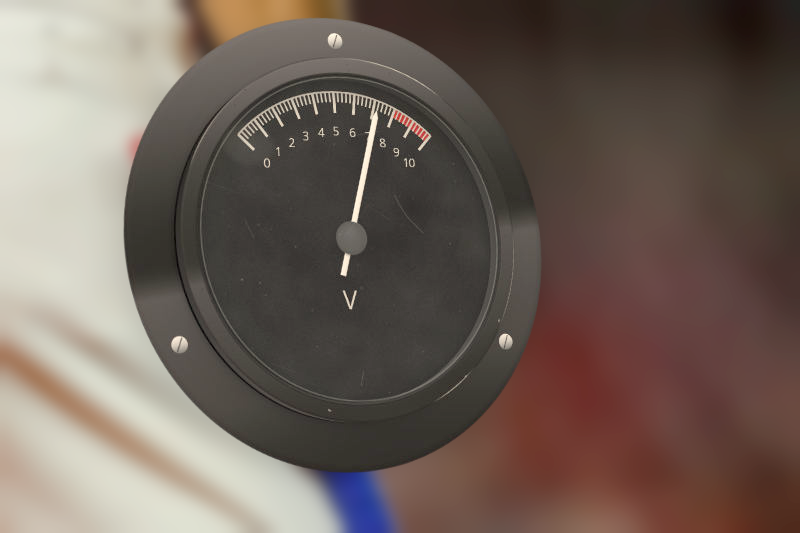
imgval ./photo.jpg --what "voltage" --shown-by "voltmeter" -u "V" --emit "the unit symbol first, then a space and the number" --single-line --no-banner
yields V 7
